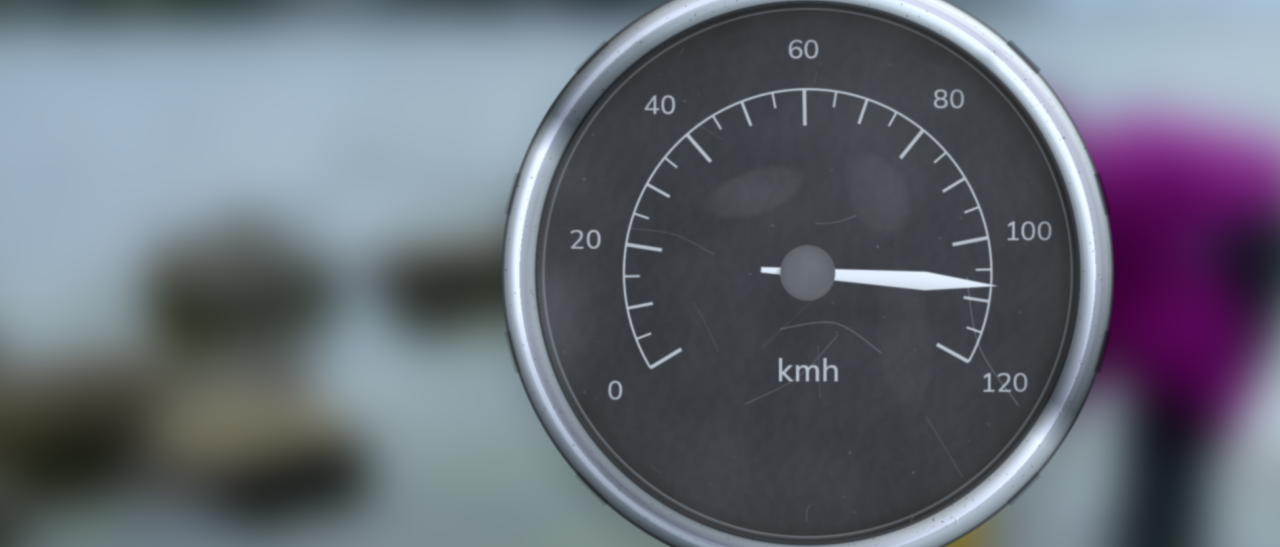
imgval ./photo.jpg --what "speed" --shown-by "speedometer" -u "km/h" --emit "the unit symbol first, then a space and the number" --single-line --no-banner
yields km/h 107.5
